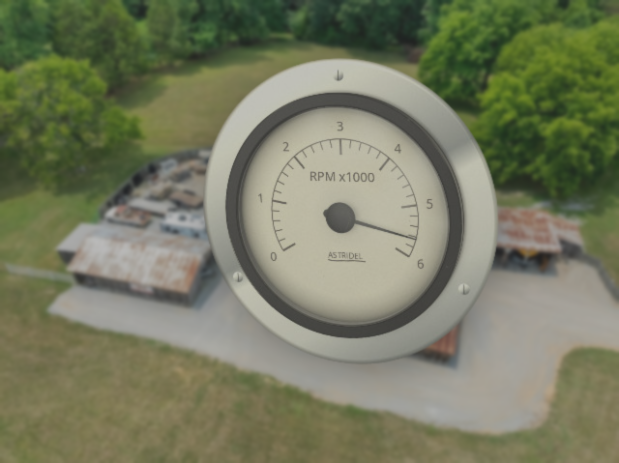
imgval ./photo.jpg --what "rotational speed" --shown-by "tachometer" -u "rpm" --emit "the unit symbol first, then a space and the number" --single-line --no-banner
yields rpm 5600
